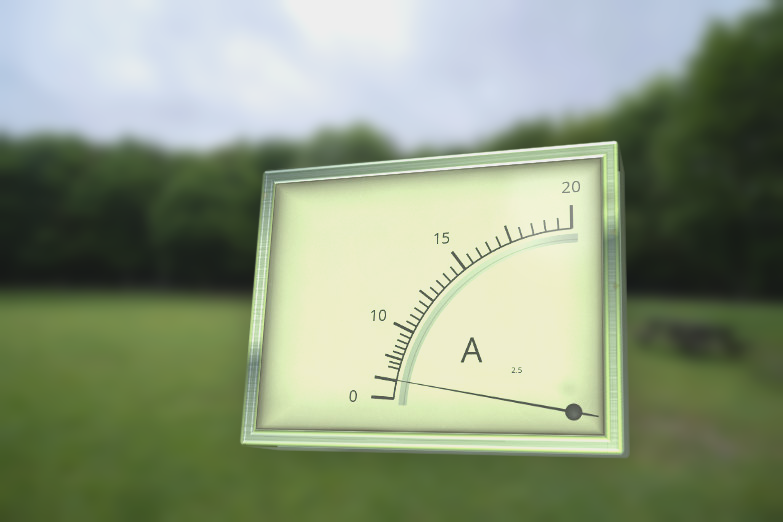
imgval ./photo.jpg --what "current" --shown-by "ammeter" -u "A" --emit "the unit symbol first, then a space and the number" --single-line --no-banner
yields A 5
